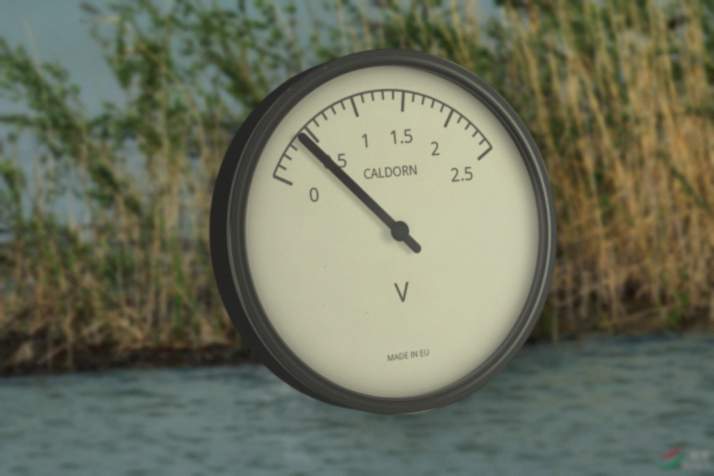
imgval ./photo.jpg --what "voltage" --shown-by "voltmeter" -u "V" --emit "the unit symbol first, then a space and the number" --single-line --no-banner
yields V 0.4
